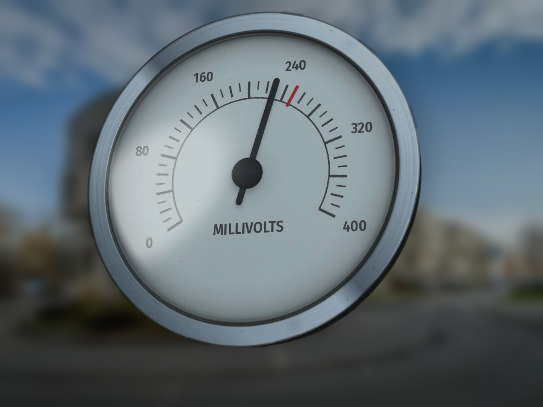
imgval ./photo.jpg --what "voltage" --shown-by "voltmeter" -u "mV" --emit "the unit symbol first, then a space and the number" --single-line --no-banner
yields mV 230
